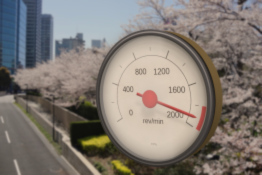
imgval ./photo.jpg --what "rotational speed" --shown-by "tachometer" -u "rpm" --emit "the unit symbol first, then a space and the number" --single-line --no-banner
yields rpm 1900
